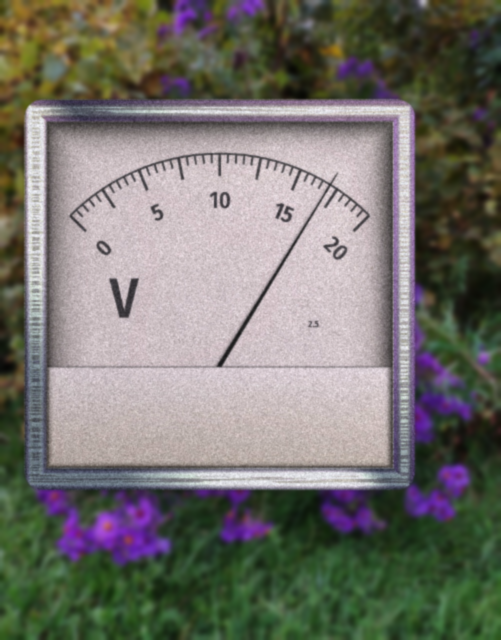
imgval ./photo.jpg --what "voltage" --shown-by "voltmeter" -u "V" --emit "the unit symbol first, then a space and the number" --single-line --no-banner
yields V 17
